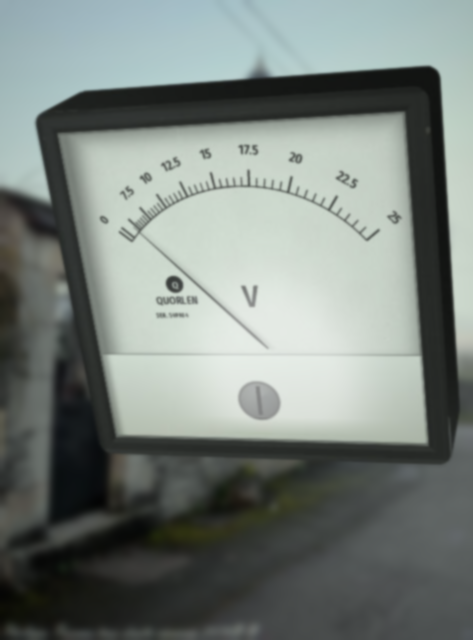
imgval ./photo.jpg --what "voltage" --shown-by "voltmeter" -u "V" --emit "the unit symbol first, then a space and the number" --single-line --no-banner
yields V 5
